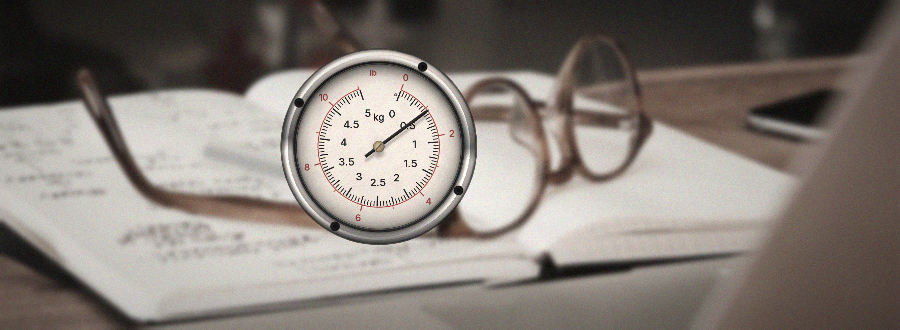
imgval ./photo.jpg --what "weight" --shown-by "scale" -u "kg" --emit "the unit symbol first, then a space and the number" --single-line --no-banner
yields kg 0.5
